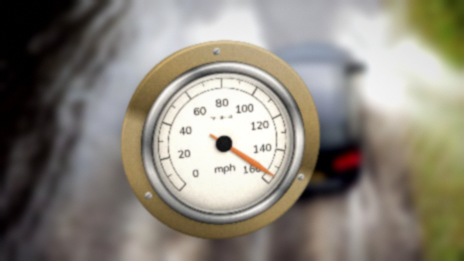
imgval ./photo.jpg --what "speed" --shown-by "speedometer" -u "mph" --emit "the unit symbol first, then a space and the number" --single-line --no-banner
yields mph 155
